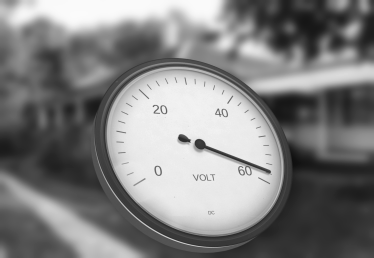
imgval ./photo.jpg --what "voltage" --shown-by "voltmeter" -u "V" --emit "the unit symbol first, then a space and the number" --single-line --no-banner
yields V 58
